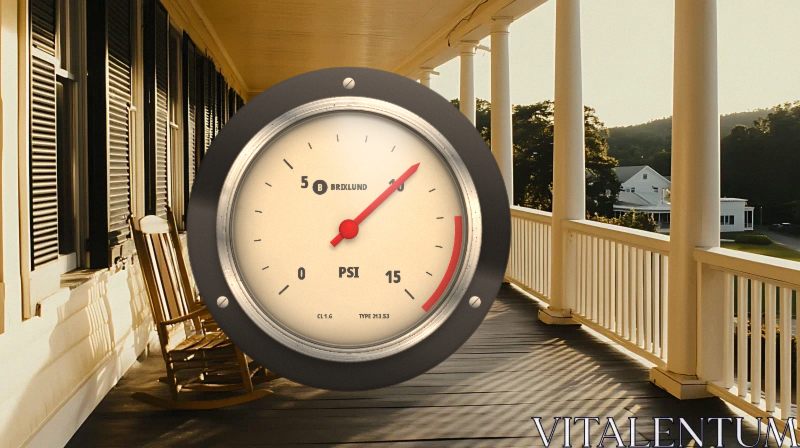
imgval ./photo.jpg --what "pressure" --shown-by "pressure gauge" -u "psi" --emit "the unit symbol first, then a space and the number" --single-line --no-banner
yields psi 10
